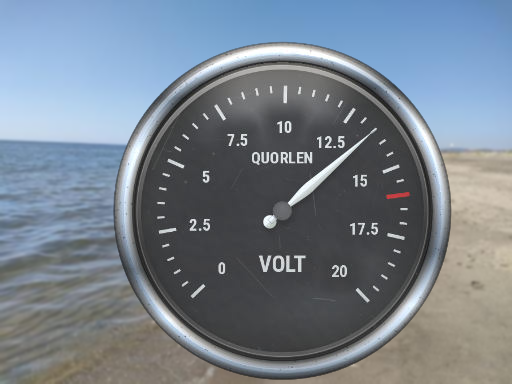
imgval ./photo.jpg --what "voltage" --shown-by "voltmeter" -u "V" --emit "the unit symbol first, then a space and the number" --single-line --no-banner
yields V 13.5
